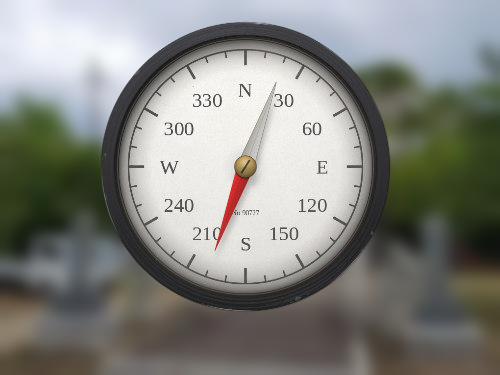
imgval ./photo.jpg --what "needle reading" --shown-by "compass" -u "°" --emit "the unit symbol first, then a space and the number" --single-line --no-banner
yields ° 200
